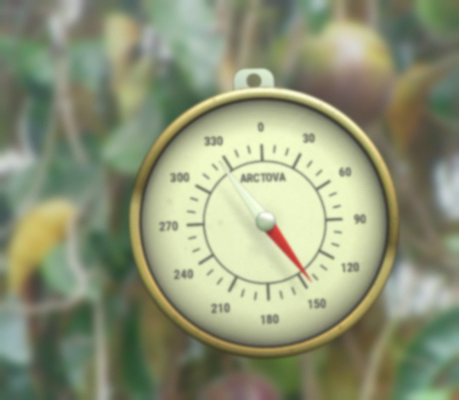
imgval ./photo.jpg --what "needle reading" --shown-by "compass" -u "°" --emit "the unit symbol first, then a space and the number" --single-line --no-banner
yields ° 145
